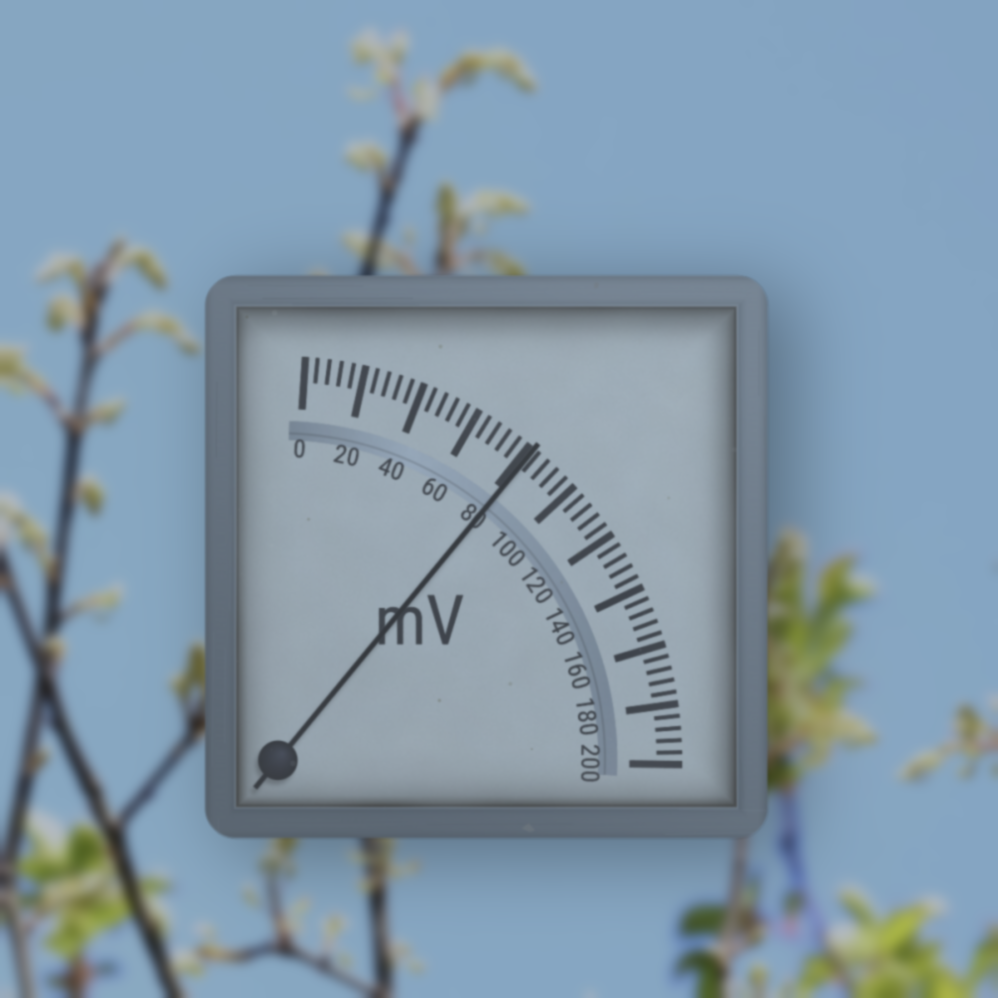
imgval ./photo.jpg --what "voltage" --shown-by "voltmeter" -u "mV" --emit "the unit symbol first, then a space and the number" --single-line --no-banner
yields mV 82
